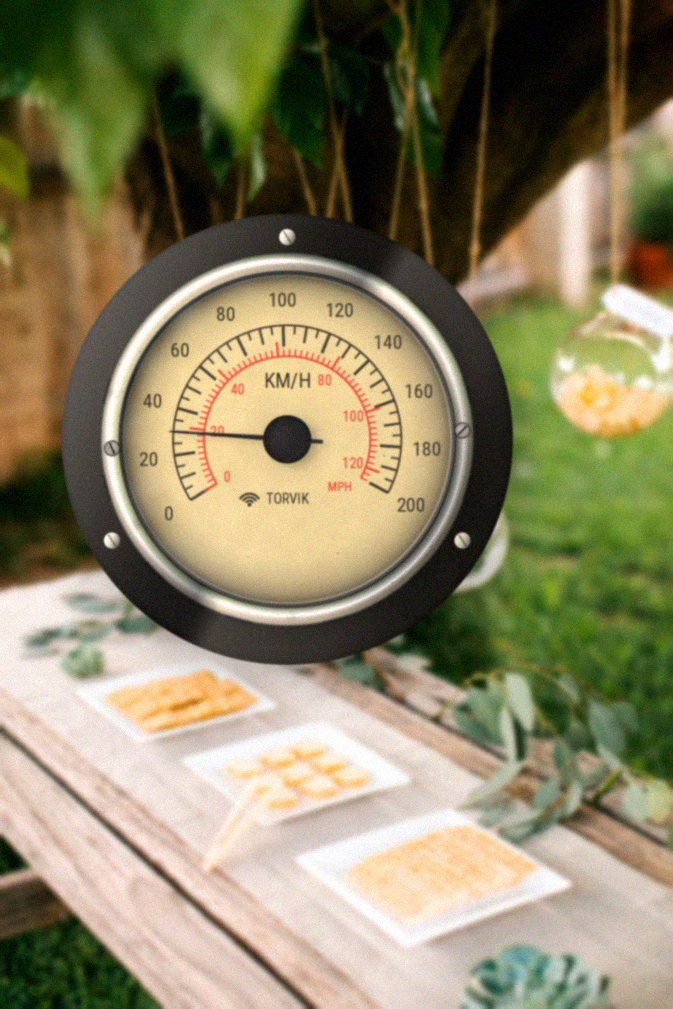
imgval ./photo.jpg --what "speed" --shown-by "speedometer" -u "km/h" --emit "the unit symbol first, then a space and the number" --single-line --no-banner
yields km/h 30
